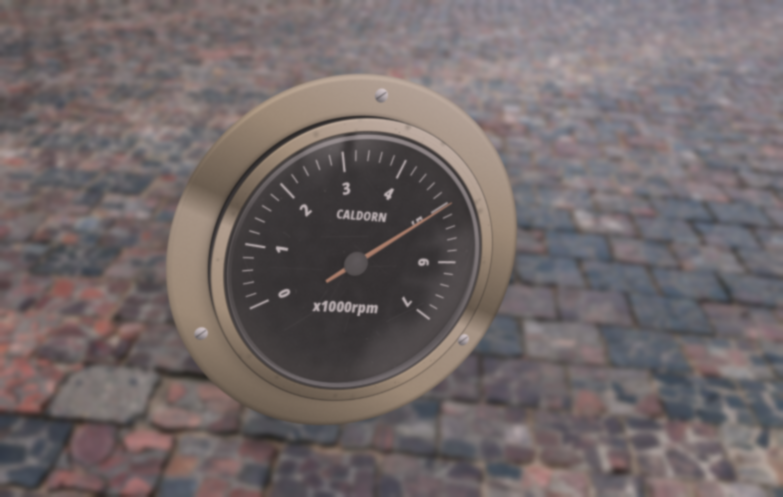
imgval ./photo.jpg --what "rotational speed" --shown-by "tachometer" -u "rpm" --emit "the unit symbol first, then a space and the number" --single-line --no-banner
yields rpm 5000
